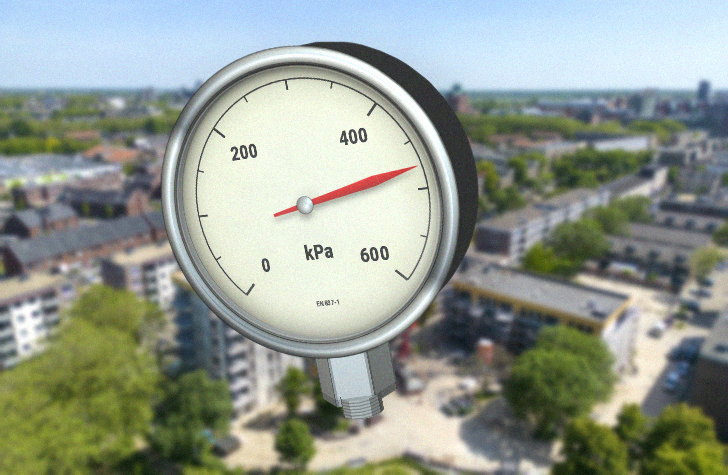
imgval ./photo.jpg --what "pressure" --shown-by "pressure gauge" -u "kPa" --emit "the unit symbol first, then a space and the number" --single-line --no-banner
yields kPa 475
